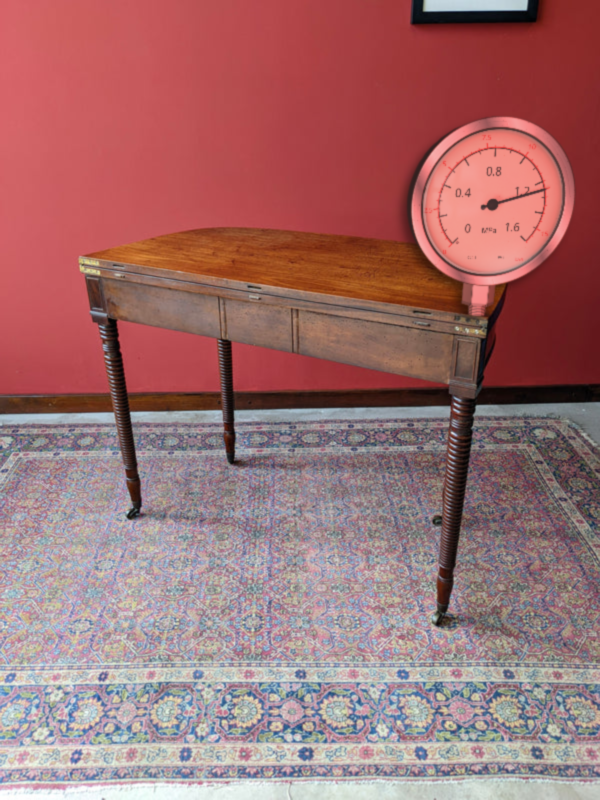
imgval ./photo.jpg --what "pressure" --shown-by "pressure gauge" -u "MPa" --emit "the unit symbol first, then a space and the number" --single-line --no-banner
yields MPa 1.25
